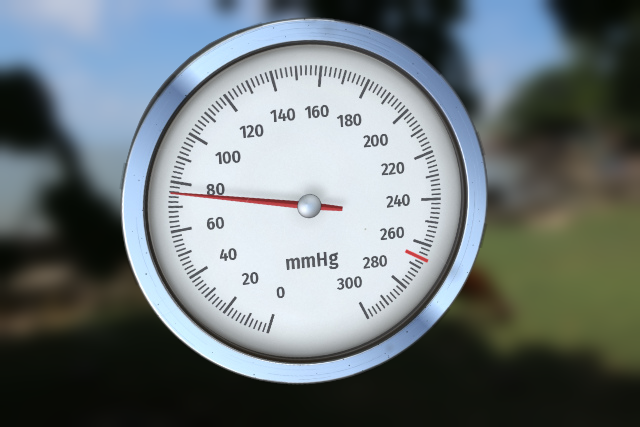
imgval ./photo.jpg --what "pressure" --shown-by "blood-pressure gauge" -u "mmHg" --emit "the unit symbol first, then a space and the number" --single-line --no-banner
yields mmHg 76
